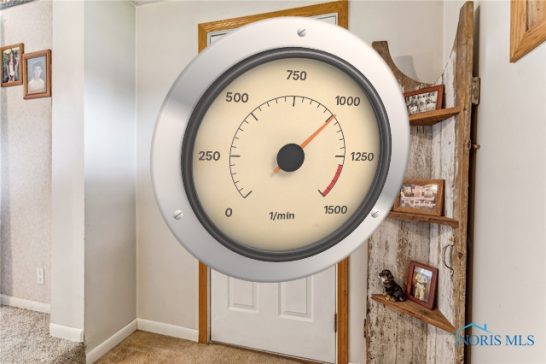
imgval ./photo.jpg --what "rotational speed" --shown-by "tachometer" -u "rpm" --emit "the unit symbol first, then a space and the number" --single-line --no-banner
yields rpm 1000
